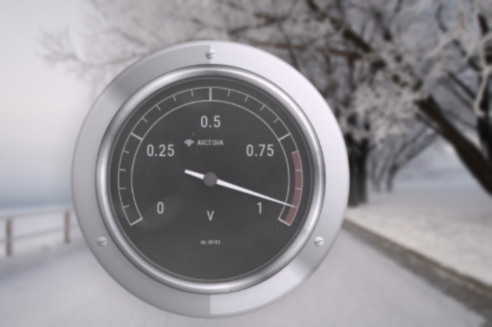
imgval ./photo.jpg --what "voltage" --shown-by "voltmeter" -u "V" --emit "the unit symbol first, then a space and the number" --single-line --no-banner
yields V 0.95
